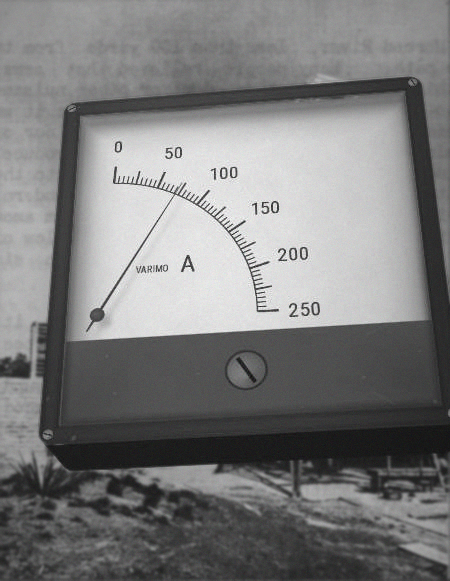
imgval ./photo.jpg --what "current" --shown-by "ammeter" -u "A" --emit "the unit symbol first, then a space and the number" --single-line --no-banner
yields A 75
